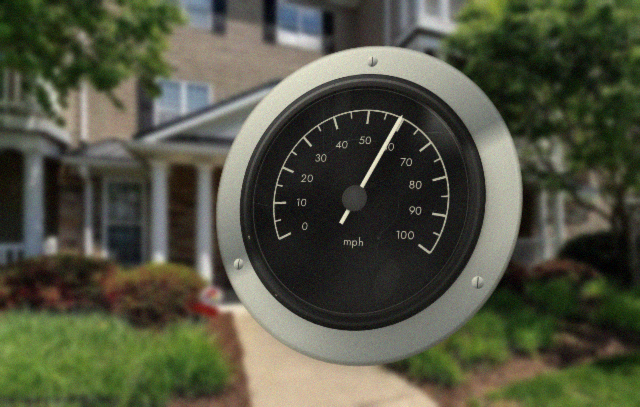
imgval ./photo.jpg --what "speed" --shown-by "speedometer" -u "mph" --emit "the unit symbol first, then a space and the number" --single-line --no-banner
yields mph 60
